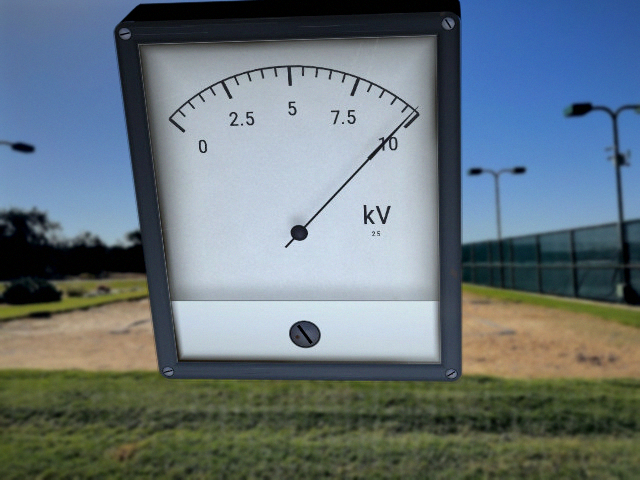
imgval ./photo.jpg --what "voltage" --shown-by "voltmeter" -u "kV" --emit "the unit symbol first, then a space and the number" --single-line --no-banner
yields kV 9.75
